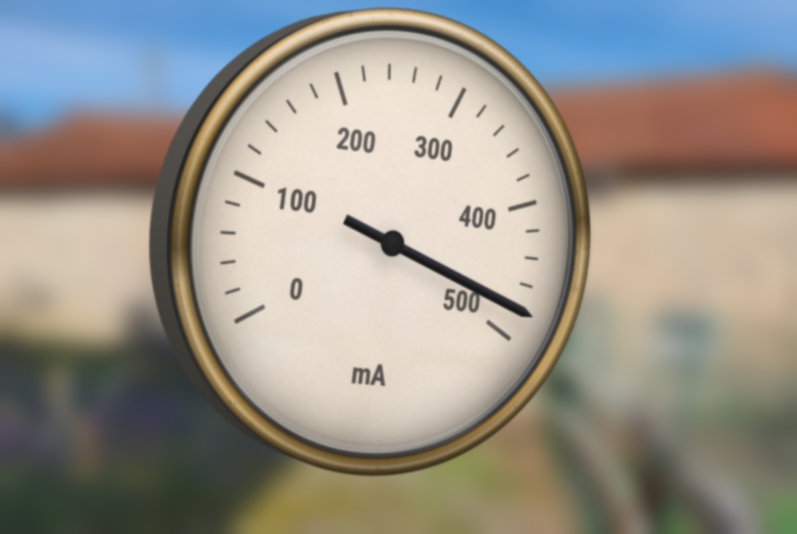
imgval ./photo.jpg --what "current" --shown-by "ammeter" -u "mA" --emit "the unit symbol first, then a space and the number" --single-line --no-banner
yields mA 480
